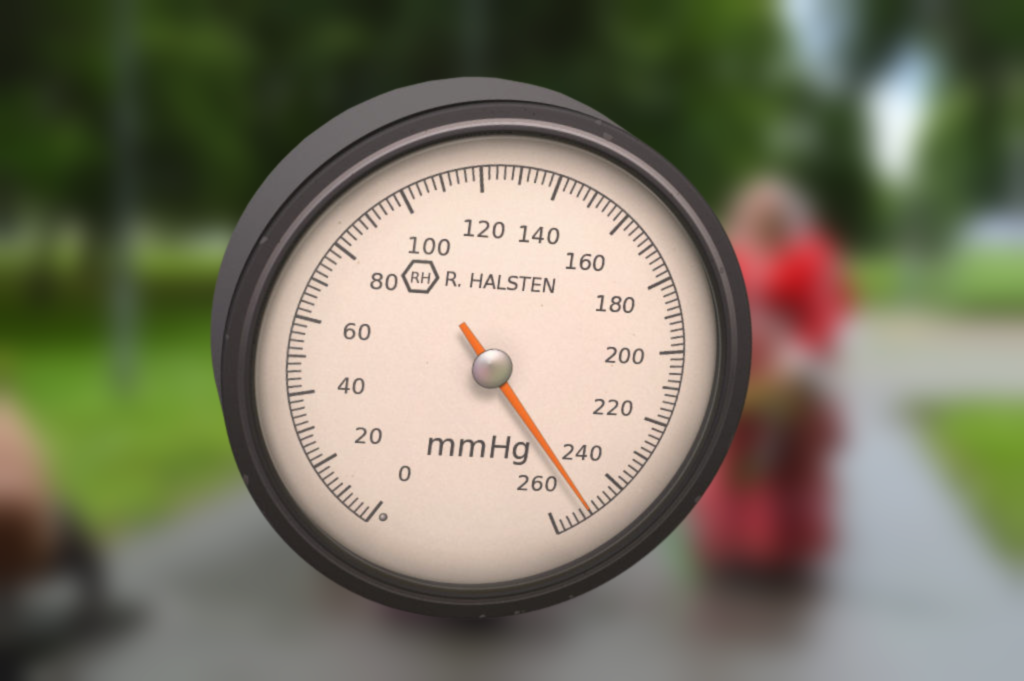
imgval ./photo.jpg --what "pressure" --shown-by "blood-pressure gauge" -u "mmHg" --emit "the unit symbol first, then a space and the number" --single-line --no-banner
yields mmHg 250
